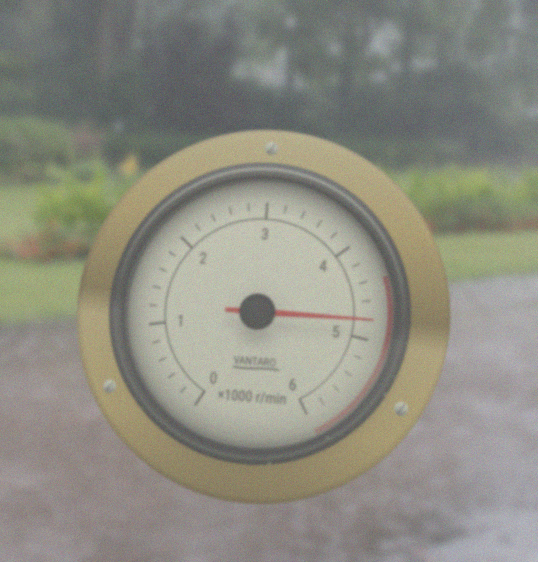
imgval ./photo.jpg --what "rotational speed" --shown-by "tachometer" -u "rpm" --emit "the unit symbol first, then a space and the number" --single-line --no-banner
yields rpm 4800
